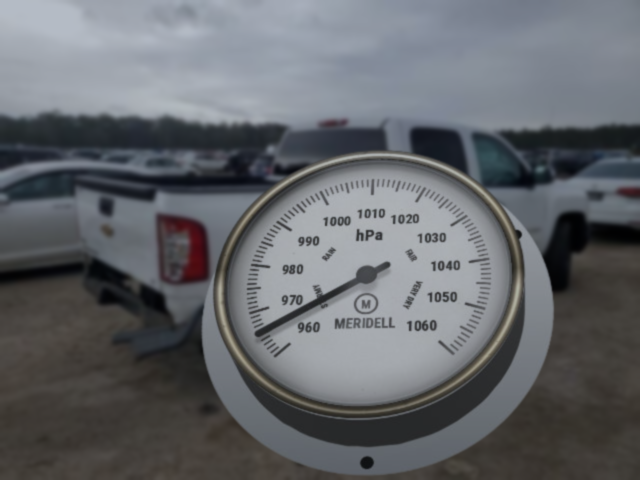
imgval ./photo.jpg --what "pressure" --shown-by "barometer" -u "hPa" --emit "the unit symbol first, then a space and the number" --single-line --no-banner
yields hPa 965
